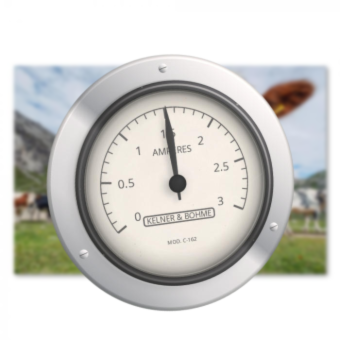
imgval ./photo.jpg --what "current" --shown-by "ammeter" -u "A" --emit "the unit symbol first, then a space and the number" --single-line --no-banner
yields A 1.5
